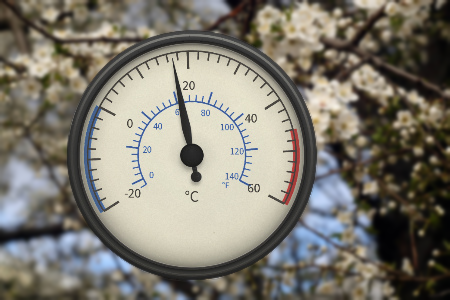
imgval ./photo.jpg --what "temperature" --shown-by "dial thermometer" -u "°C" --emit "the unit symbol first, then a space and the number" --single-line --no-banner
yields °C 17
